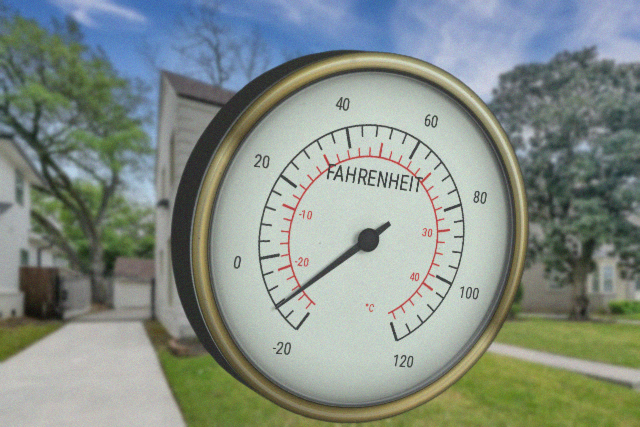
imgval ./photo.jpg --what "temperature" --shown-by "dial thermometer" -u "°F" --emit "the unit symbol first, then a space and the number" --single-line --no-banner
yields °F -12
